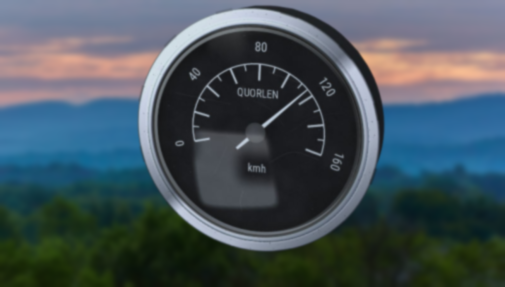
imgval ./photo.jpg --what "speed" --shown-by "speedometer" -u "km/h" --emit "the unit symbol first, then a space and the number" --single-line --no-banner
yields km/h 115
